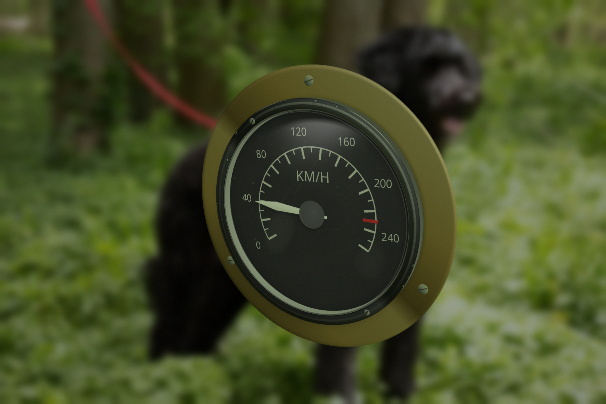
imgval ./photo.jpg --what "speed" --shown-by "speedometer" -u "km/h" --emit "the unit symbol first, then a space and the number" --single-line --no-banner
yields km/h 40
